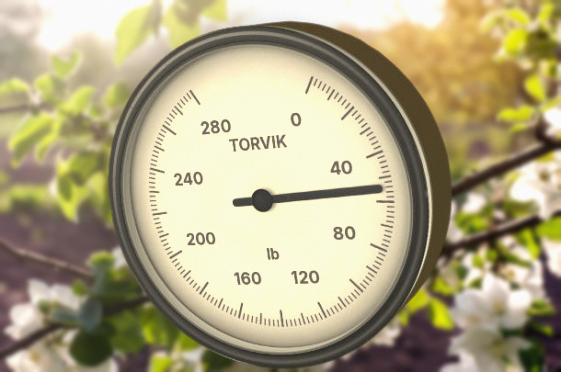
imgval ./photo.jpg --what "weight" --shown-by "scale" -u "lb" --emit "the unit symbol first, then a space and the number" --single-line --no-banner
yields lb 54
